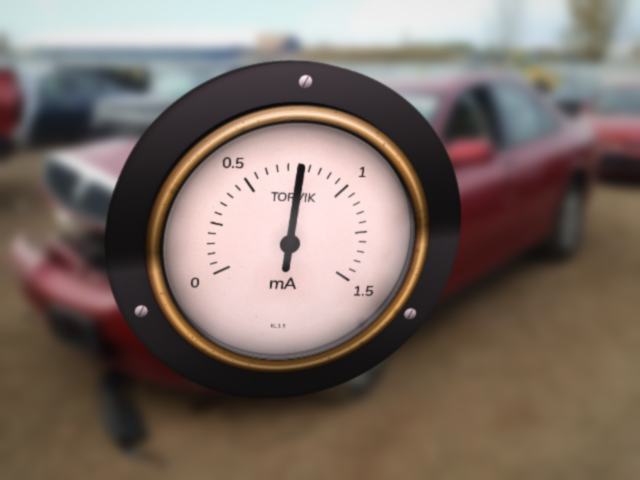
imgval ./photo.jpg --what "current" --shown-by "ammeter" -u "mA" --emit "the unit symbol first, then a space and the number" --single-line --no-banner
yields mA 0.75
